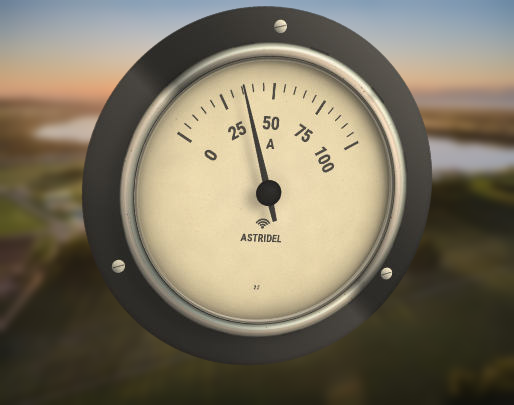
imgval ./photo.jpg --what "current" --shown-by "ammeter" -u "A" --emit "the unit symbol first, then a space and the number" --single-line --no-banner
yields A 35
